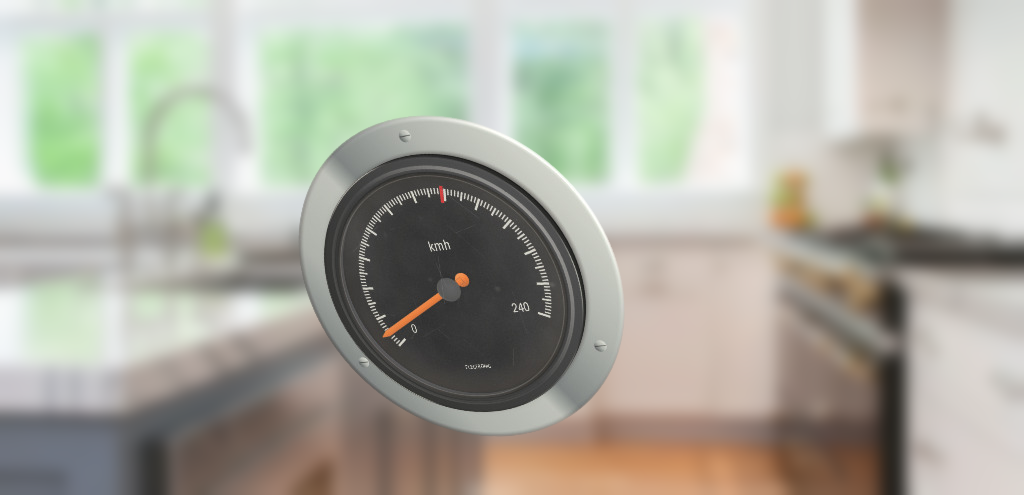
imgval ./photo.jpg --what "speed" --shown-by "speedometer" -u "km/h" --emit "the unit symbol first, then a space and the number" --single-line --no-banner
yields km/h 10
